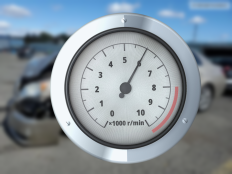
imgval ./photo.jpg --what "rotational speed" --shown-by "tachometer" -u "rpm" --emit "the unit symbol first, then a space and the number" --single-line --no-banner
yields rpm 6000
